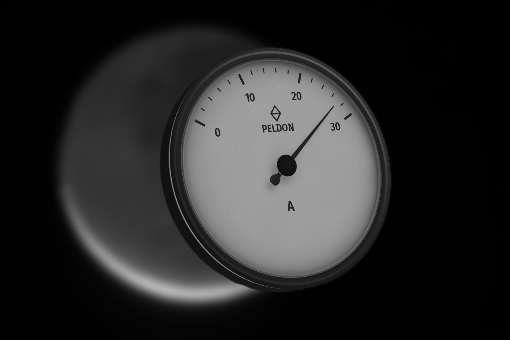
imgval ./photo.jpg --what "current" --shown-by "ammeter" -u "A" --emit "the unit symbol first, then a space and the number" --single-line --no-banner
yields A 27
